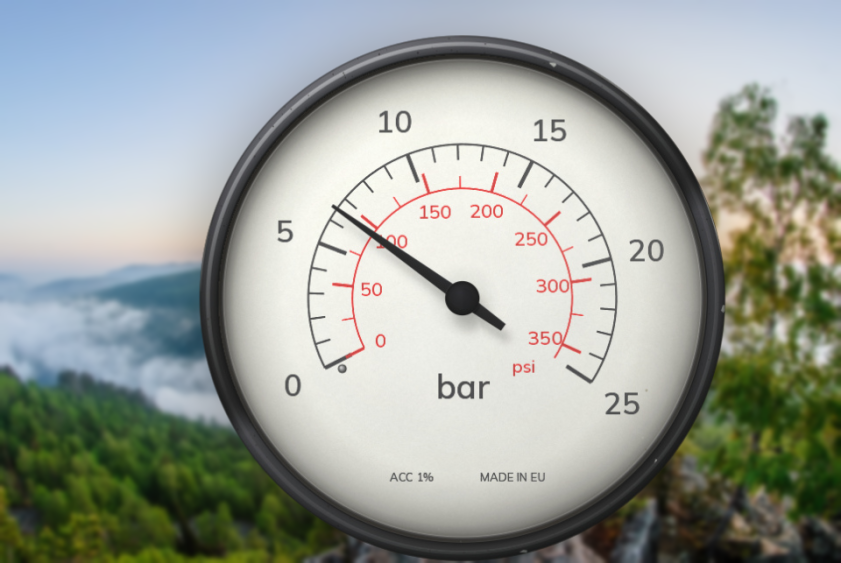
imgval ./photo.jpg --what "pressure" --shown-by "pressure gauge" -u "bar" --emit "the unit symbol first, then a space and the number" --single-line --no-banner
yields bar 6.5
